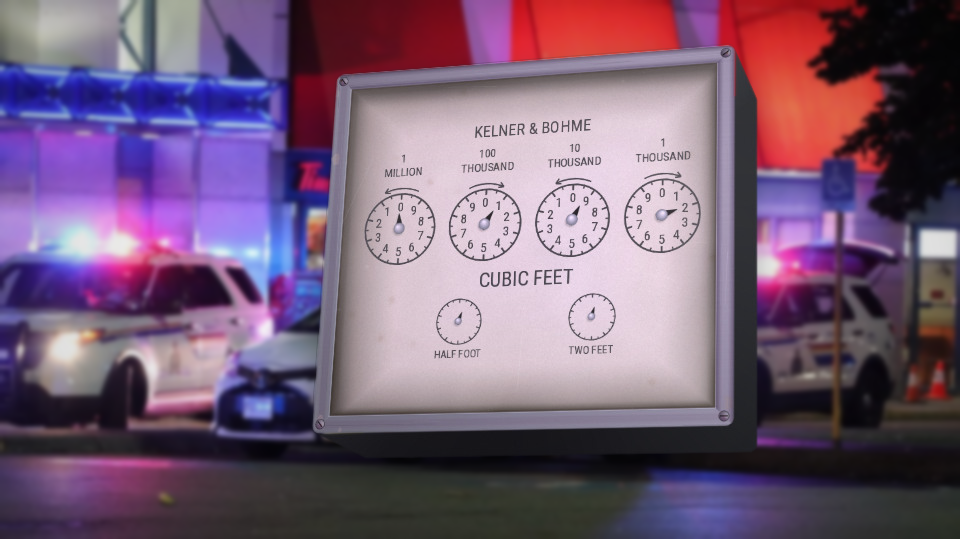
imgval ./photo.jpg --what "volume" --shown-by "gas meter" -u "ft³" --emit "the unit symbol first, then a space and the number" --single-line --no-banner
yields ft³ 9200
